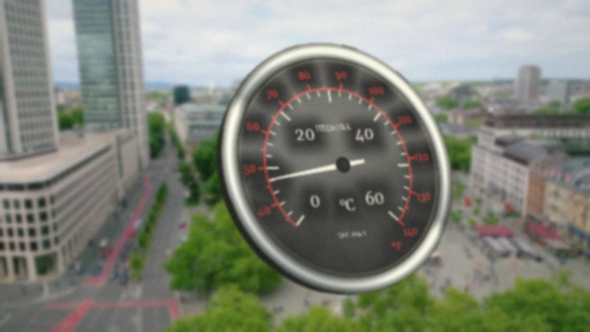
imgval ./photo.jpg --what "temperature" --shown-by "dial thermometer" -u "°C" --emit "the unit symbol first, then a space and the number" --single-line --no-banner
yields °C 8
